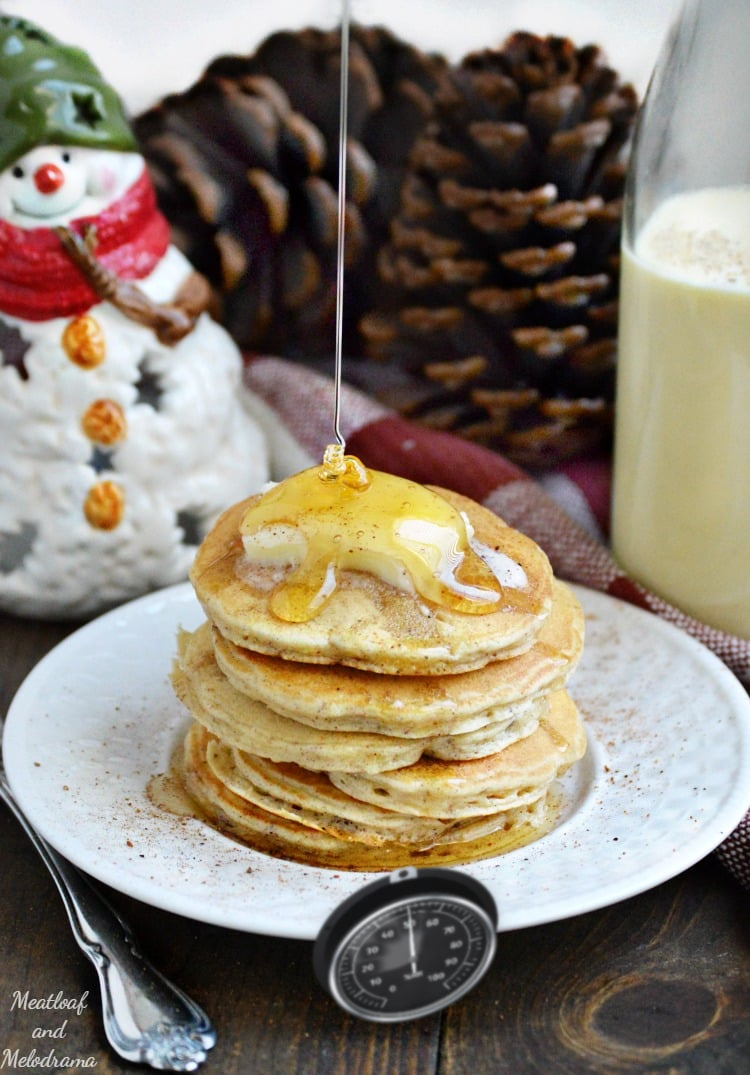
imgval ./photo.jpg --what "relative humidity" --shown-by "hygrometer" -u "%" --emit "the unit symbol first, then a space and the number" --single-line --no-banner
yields % 50
